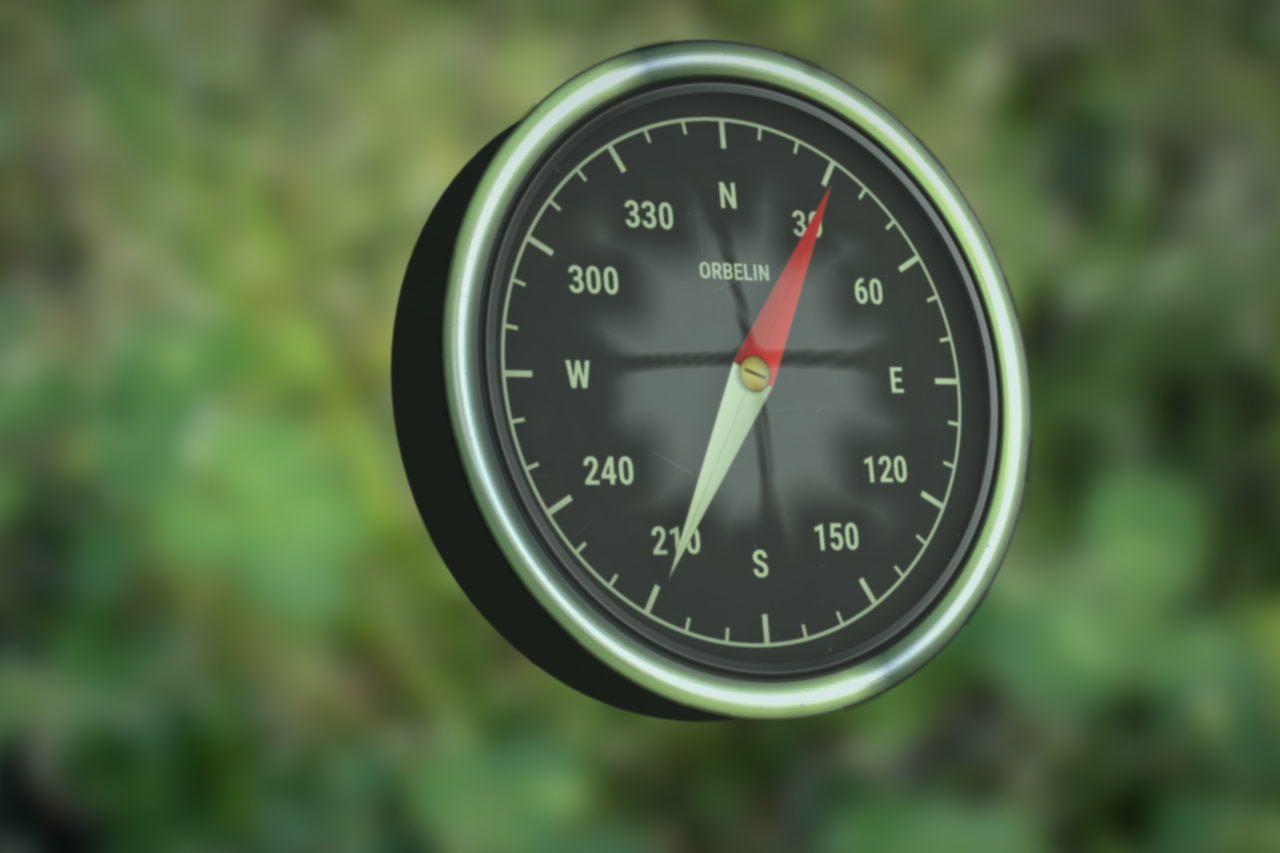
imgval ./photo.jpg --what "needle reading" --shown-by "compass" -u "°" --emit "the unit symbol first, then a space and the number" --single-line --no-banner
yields ° 30
